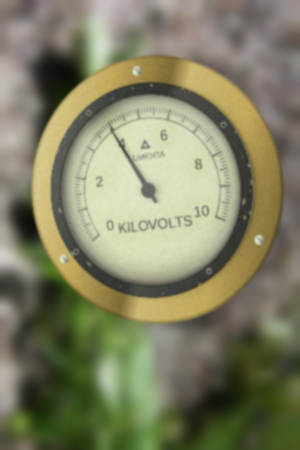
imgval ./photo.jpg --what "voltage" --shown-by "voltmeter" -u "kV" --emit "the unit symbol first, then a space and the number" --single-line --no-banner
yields kV 4
